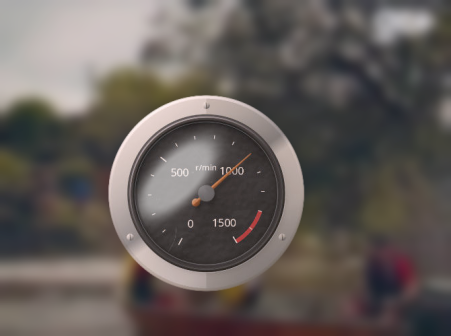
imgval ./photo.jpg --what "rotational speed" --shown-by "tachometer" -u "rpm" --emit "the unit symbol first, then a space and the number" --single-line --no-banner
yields rpm 1000
